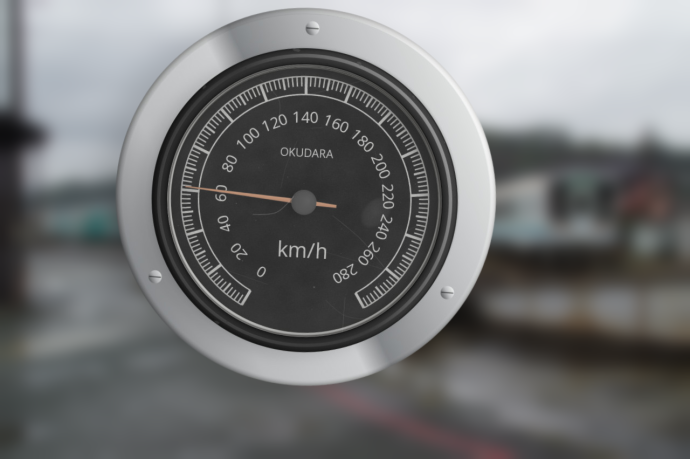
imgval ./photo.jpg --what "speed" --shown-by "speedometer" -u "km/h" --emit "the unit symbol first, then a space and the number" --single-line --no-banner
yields km/h 62
